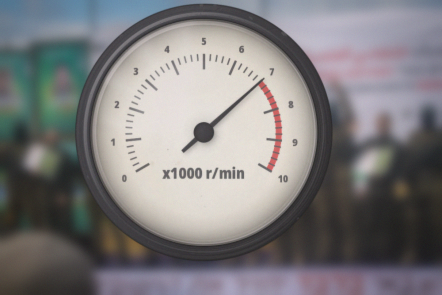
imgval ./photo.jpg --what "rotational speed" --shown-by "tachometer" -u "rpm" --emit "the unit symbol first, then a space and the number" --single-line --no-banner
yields rpm 7000
